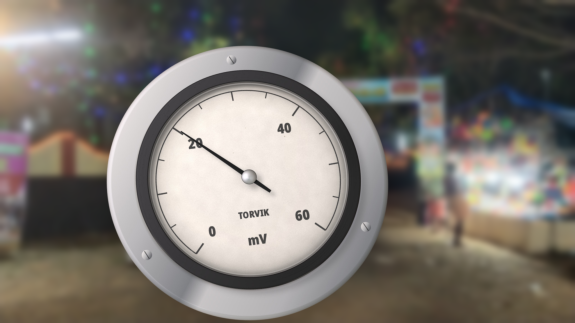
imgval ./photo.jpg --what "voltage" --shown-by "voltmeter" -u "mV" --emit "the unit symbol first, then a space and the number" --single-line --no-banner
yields mV 20
